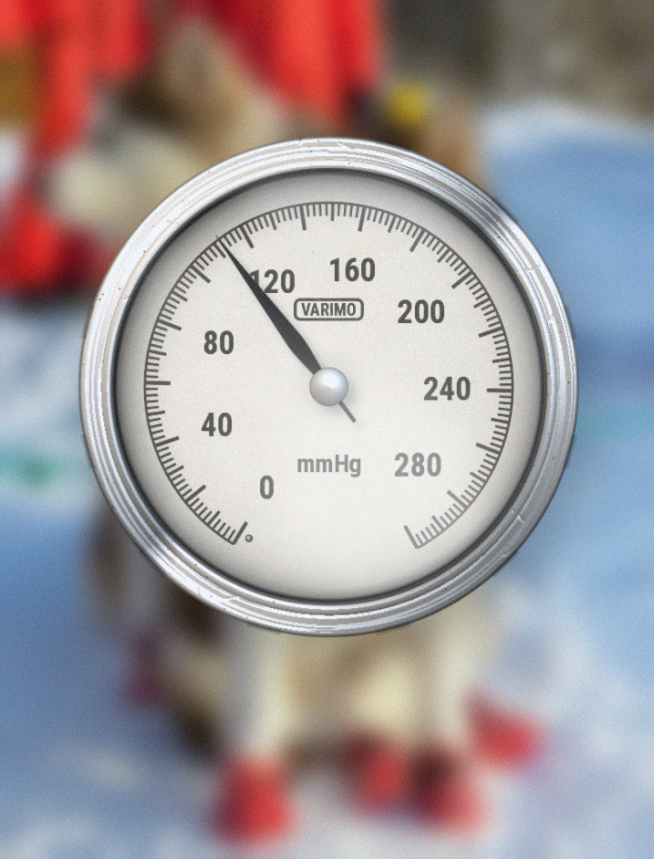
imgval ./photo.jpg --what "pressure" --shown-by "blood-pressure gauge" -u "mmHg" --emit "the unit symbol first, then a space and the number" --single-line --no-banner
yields mmHg 112
